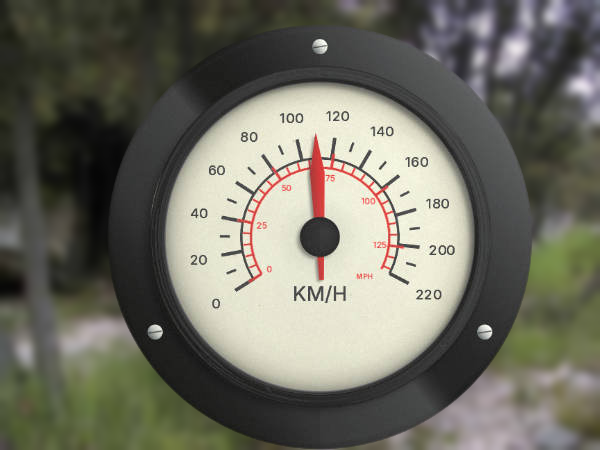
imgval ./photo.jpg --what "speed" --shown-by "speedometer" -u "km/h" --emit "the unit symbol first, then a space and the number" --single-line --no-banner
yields km/h 110
